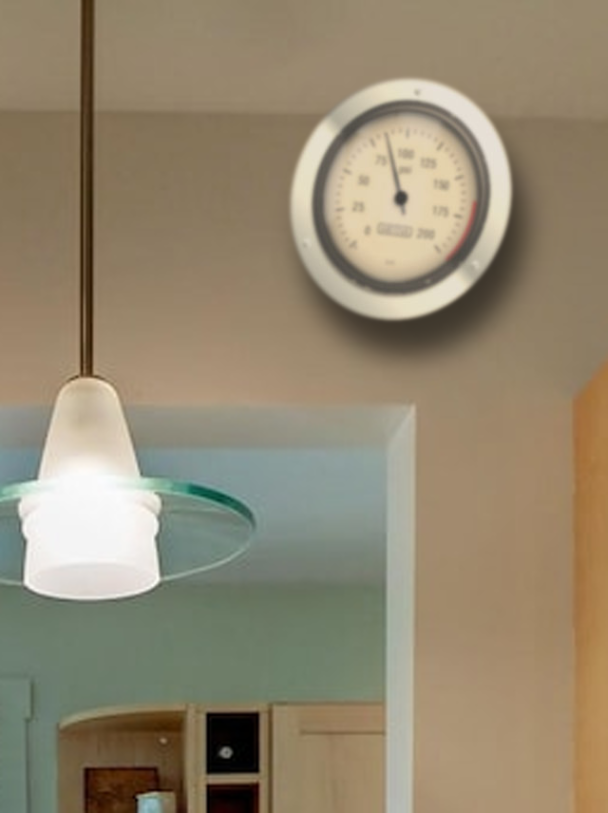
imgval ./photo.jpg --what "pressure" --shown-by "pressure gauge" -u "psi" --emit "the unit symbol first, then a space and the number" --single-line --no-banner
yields psi 85
